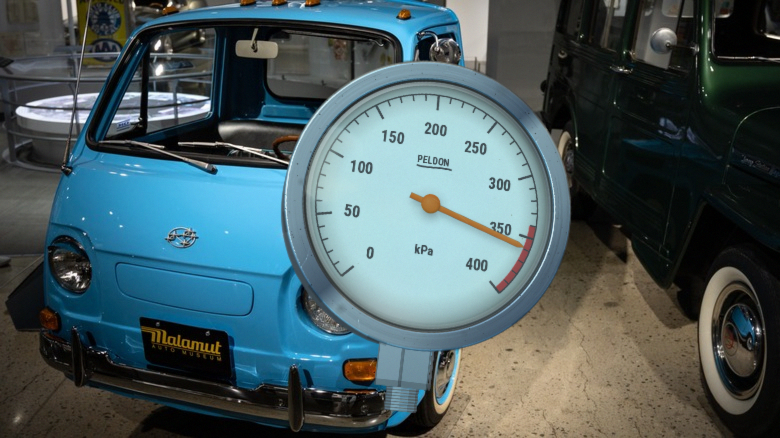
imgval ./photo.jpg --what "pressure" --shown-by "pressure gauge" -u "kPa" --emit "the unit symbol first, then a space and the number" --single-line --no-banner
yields kPa 360
